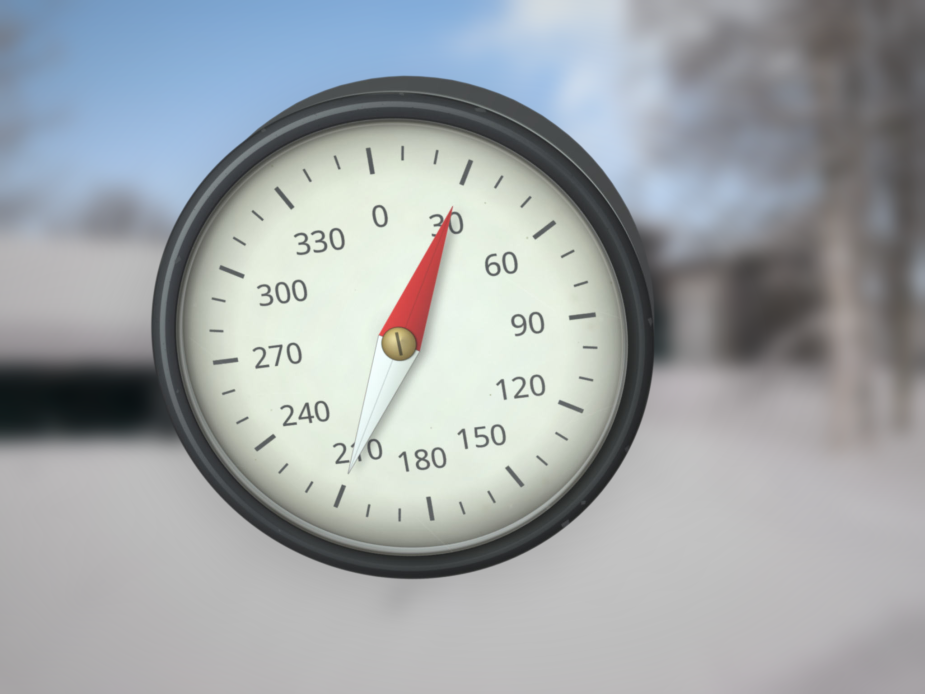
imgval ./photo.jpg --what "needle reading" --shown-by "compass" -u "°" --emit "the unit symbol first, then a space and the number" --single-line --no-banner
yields ° 30
